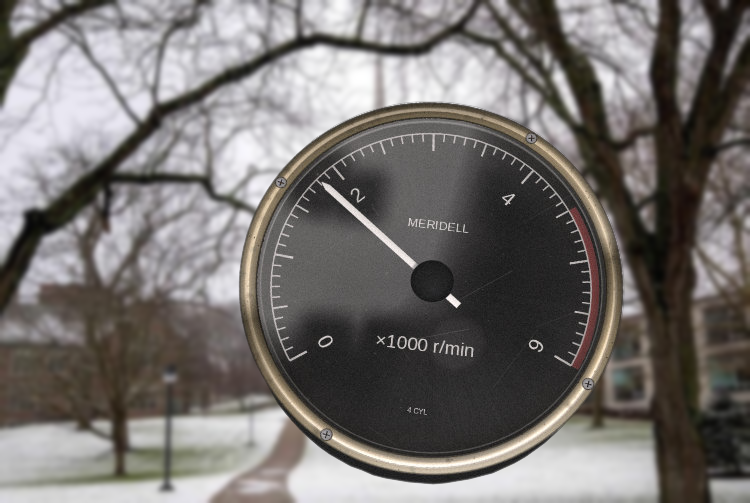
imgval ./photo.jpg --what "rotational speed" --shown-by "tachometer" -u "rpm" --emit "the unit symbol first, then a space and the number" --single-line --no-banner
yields rpm 1800
